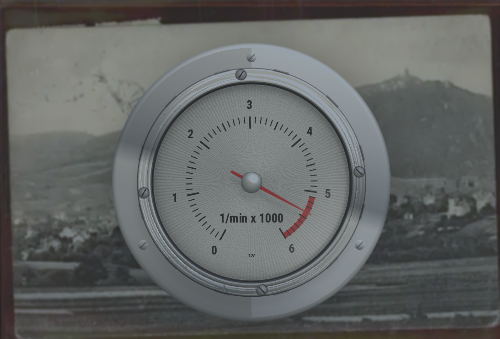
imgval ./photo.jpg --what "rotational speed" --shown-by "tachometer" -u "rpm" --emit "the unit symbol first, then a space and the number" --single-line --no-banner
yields rpm 5400
